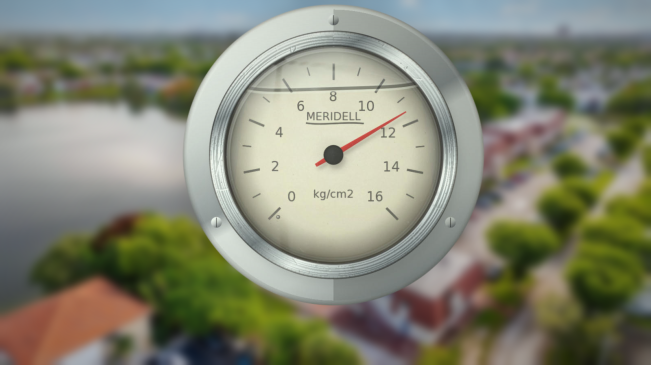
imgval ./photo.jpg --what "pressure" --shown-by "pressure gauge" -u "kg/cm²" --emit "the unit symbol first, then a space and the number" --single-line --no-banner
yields kg/cm² 11.5
